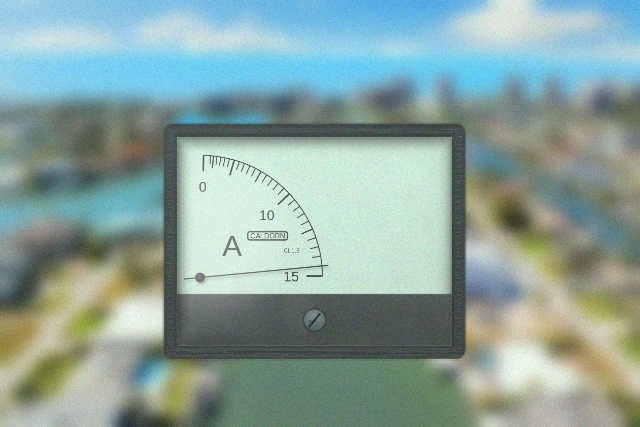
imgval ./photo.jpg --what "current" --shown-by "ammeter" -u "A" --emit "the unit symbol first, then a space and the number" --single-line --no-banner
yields A 14.5
